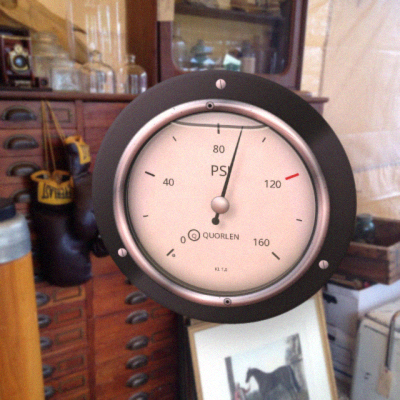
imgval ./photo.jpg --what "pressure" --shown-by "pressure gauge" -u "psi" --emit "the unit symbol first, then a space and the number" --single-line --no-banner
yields psi 90
